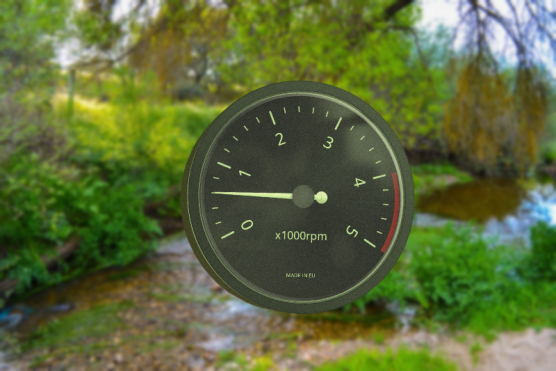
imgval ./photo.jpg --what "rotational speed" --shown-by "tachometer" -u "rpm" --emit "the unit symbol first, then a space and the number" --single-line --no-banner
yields rpm 600
